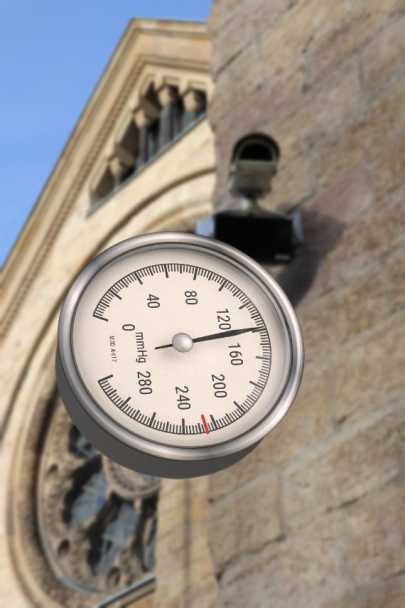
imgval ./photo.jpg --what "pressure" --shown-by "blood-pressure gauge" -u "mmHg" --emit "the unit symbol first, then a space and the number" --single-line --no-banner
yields mmHg 140
